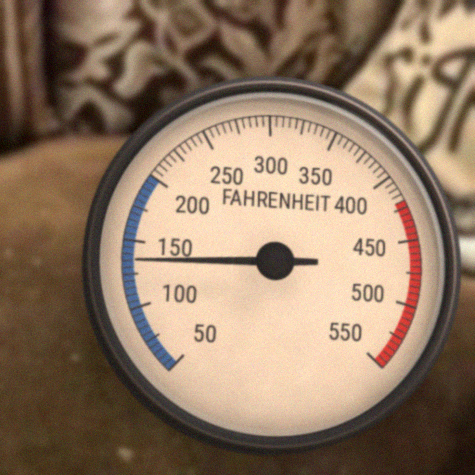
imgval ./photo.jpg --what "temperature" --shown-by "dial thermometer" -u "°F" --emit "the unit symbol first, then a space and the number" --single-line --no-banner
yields °F 135
